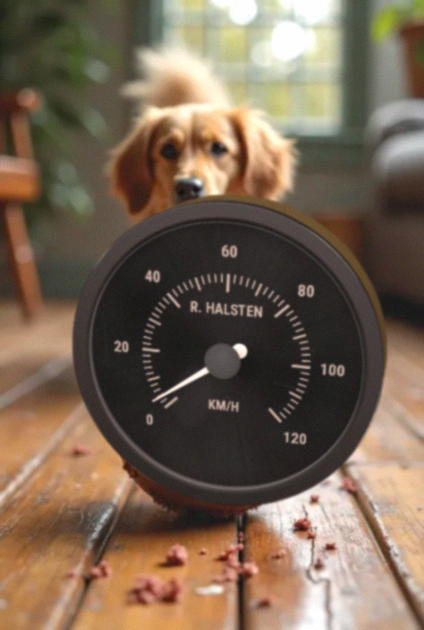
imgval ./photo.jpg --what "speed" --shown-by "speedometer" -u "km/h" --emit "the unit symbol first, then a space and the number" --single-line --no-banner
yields km/h 4
